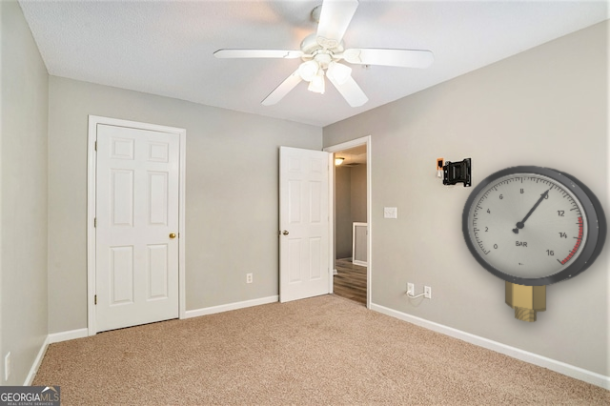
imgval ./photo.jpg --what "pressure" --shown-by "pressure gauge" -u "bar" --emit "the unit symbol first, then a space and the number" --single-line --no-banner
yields bar 10
